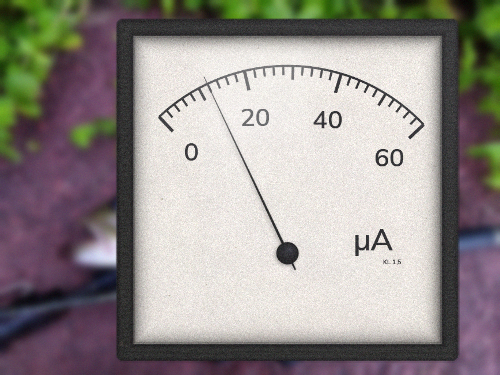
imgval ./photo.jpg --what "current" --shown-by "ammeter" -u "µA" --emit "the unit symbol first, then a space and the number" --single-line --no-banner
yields µA 12
